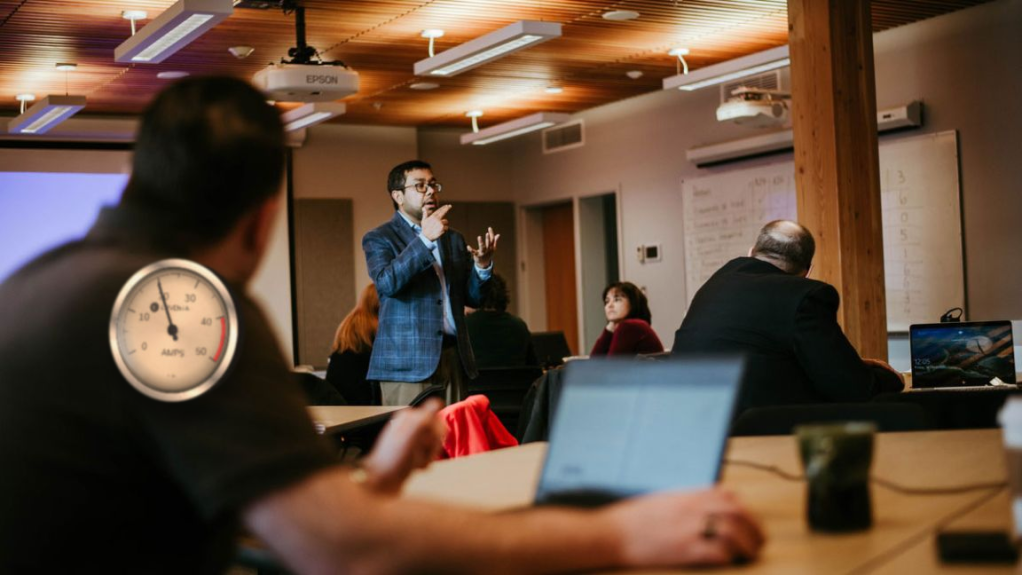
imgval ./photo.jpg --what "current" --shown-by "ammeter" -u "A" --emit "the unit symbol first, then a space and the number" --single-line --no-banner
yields A 20
